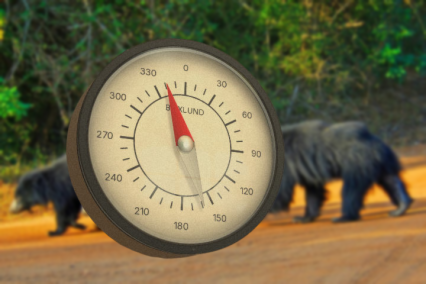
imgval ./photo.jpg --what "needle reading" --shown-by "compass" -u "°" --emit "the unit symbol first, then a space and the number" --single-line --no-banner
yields ° 340
